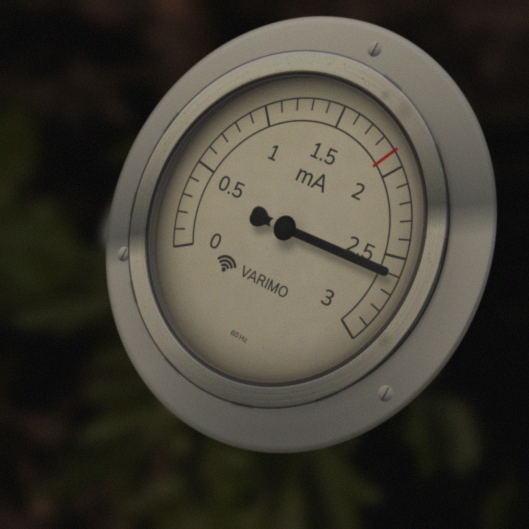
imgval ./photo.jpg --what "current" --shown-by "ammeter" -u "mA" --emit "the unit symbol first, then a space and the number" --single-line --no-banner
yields mA 2.6
